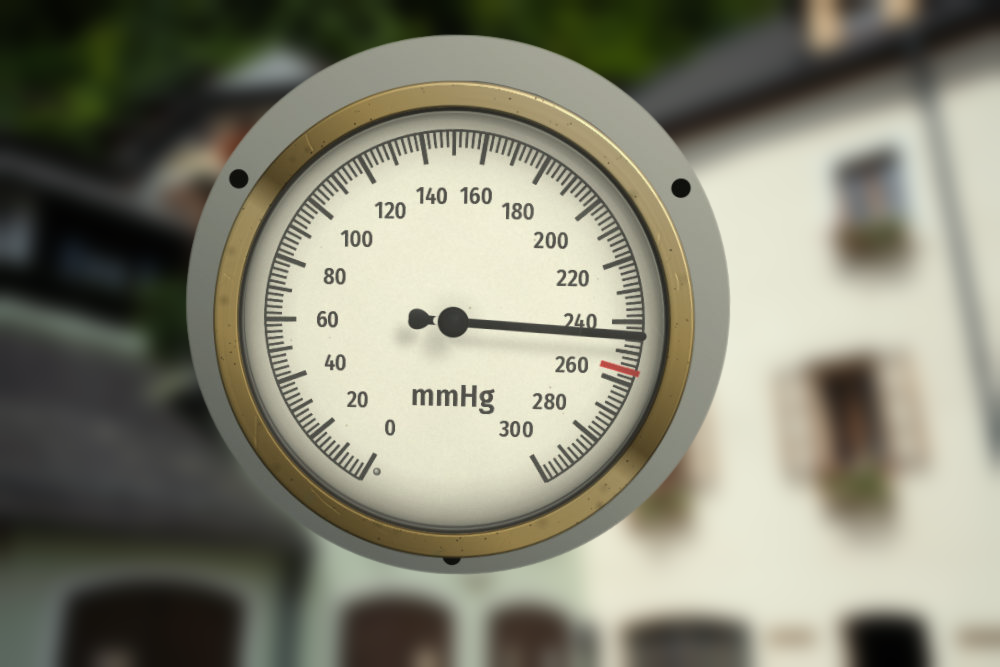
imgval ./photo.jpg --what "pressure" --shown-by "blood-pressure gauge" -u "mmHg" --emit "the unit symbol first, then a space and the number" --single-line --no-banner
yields mmHg 244
